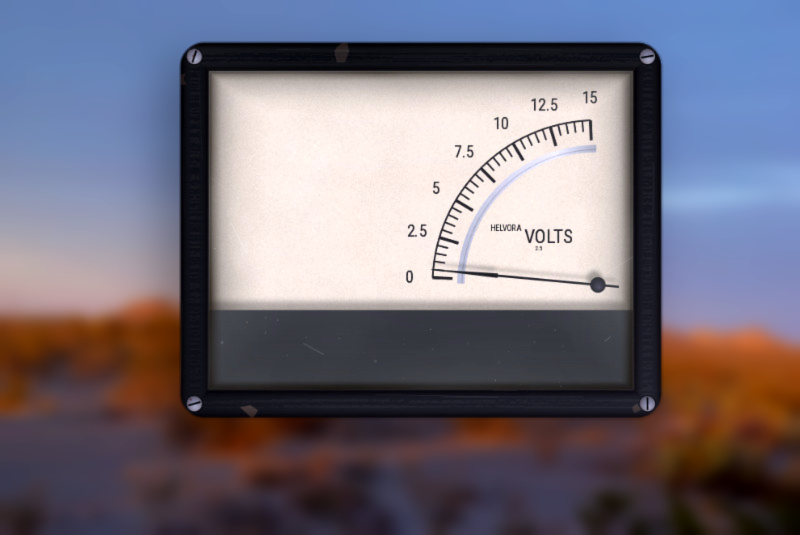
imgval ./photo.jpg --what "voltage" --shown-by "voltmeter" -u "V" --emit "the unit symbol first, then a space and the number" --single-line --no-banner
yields V 0.5
